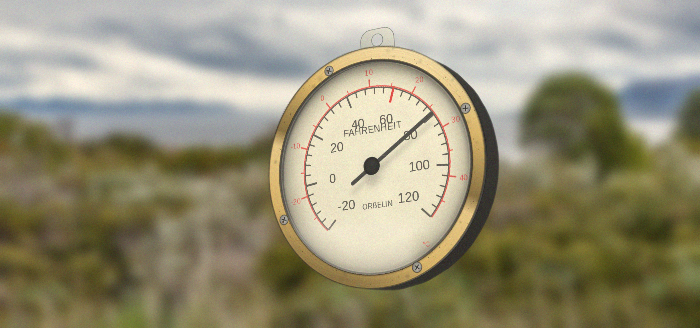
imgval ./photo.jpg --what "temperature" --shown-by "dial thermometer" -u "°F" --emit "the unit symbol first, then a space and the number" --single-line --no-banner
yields °F 80
